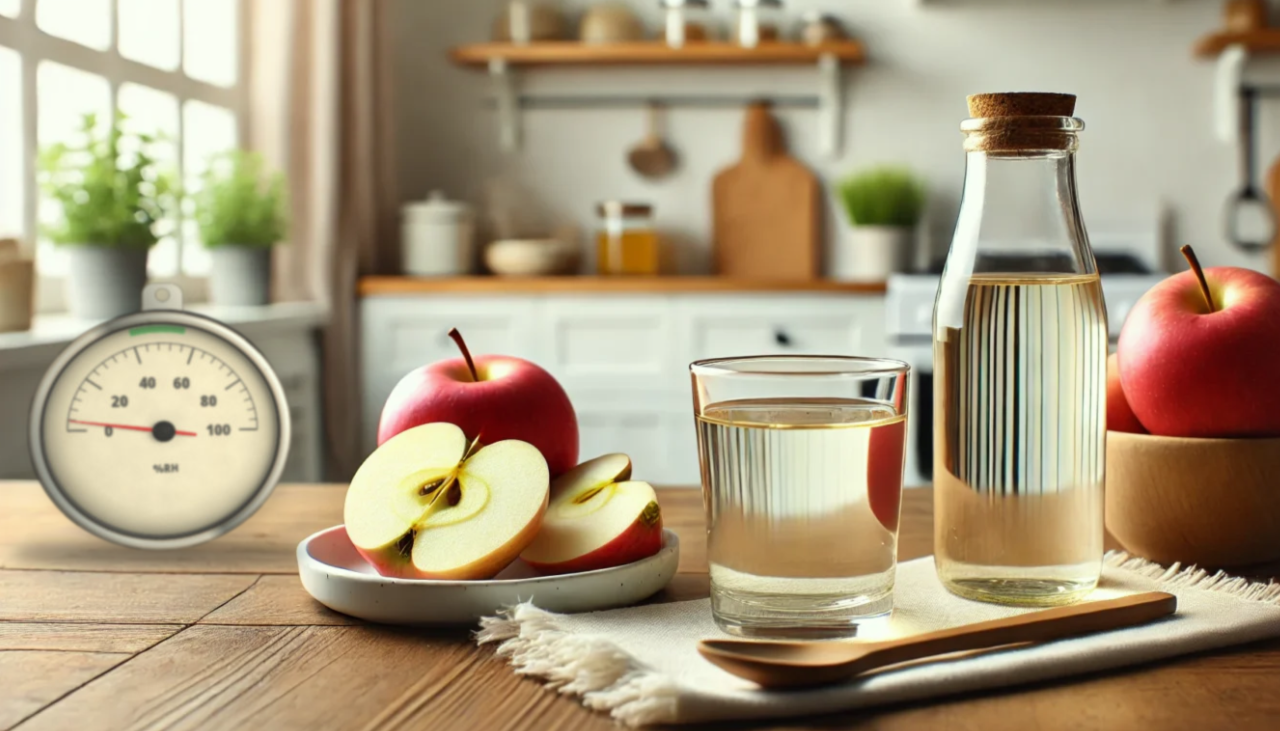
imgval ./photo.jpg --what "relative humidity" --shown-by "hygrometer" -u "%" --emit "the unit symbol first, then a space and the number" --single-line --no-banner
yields % 4
